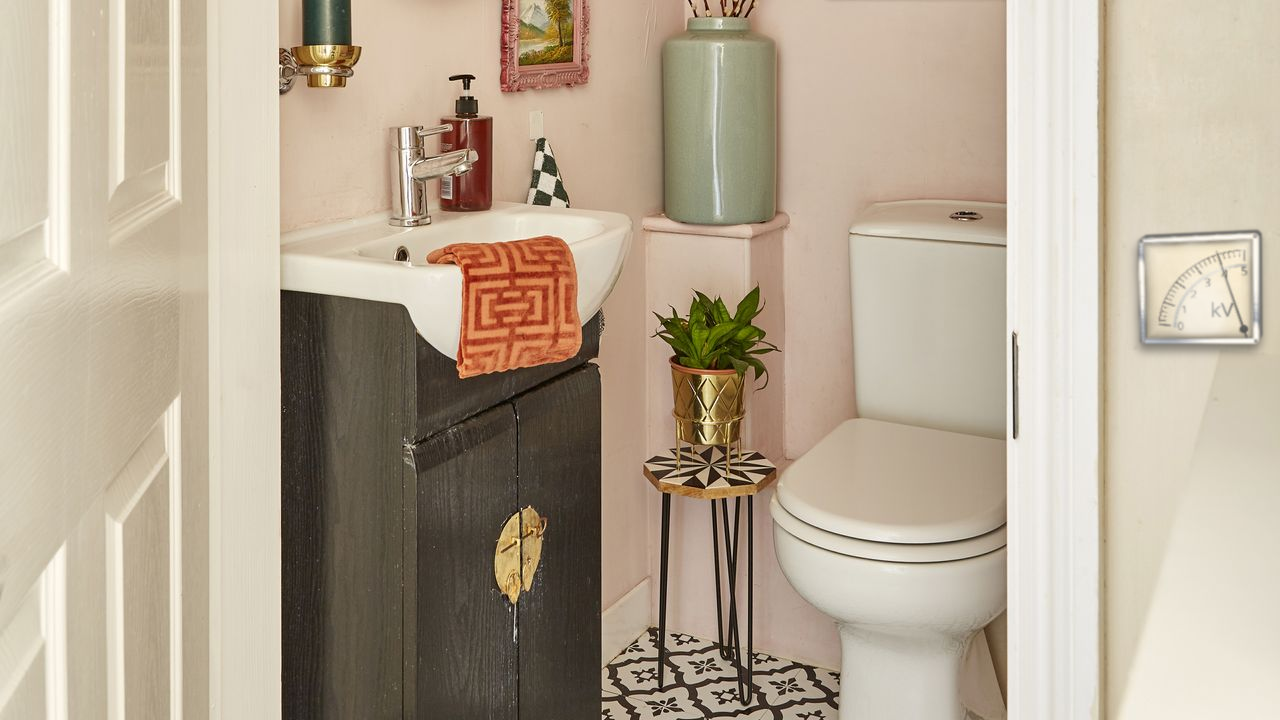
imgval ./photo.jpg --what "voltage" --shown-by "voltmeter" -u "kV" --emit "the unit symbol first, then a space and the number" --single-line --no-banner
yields kV 4
